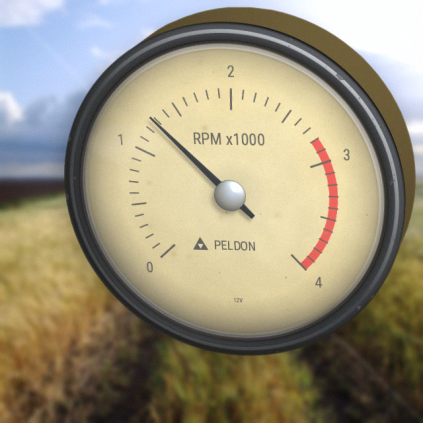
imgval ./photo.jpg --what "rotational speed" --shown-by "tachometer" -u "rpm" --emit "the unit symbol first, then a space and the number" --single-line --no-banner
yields rpm 1300
